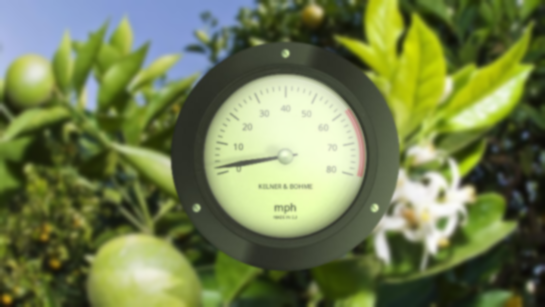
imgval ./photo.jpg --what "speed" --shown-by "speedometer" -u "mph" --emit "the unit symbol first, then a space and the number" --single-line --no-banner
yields mph 2
